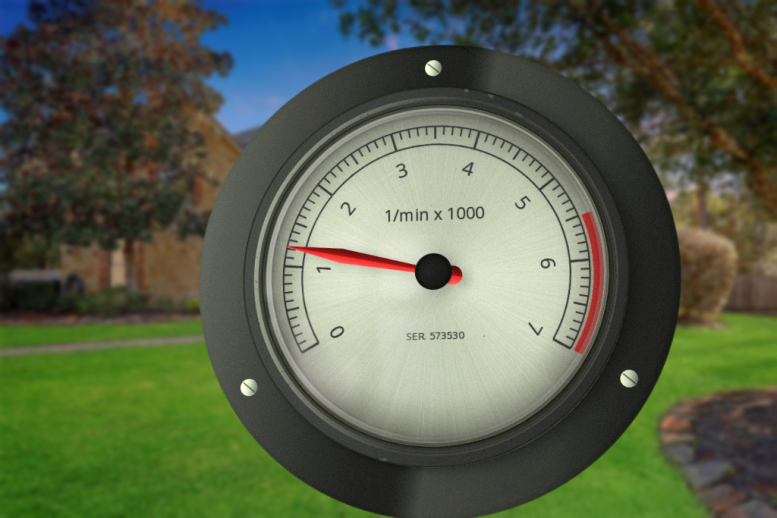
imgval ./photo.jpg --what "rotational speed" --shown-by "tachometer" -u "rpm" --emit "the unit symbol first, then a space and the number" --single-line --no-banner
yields rpm 1200
